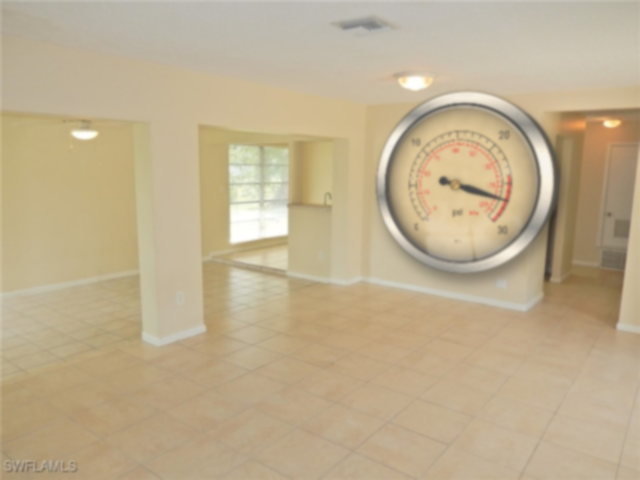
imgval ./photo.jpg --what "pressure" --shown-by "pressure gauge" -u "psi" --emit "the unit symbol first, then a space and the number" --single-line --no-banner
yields psi 27
